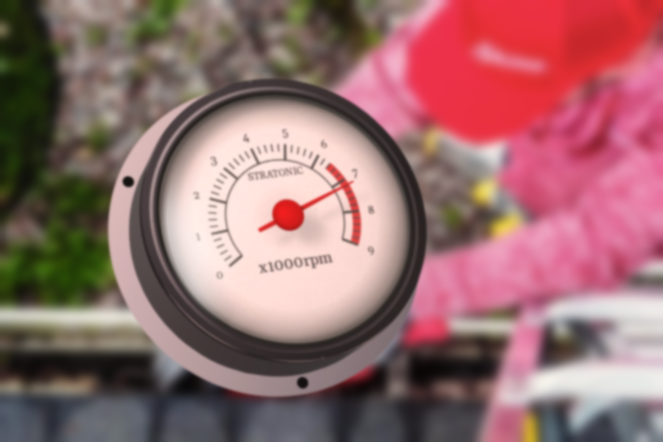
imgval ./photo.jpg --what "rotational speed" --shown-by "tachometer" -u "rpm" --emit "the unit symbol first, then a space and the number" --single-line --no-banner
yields rpm 7200
